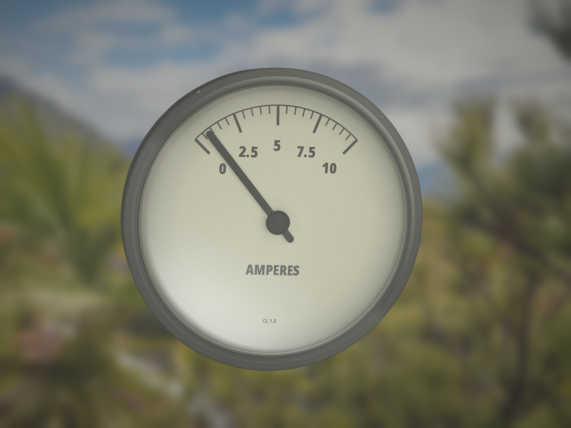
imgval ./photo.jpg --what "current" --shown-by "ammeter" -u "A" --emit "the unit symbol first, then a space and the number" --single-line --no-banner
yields A 0.75
